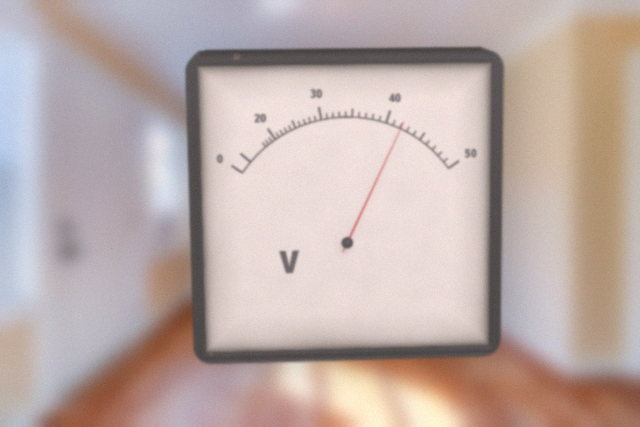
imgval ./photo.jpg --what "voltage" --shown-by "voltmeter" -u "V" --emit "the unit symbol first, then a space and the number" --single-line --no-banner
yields V 42
